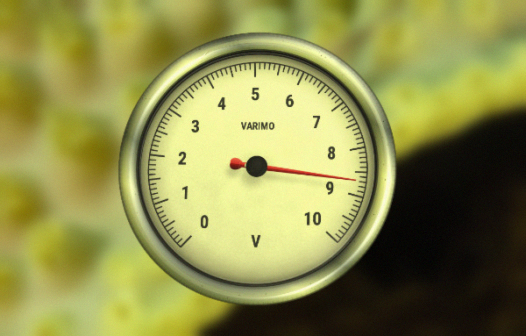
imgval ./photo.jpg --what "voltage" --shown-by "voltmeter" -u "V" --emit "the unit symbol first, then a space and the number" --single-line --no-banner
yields V 8.7
